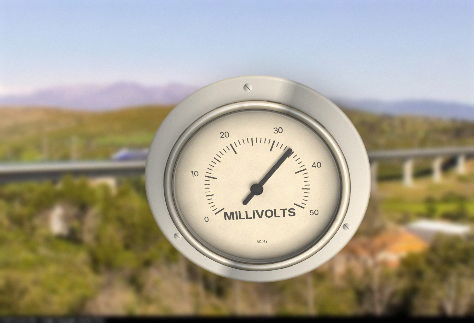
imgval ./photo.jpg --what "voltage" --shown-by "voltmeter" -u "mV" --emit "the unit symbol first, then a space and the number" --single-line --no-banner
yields mV 34
